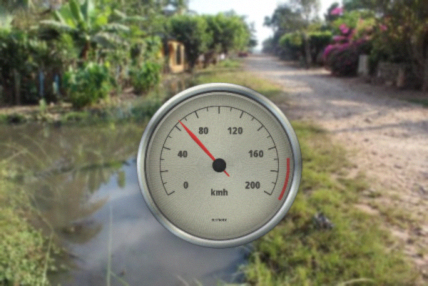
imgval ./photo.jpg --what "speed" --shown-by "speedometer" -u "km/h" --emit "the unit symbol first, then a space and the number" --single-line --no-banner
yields km/h 65
